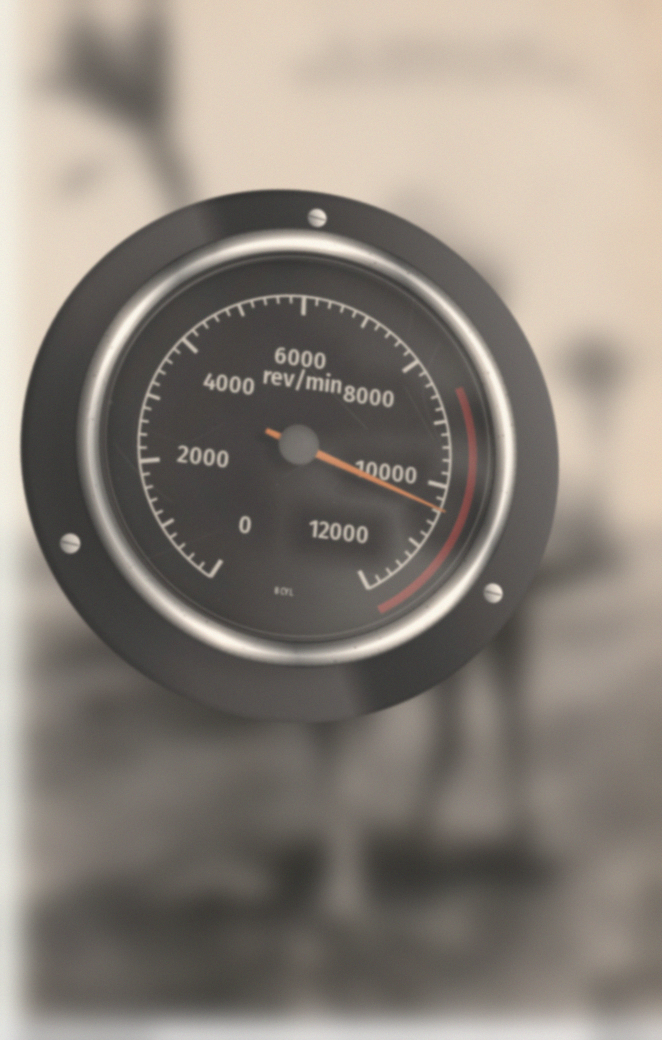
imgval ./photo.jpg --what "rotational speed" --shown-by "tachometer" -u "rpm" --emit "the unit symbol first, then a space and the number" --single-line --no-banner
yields rpm 10400
